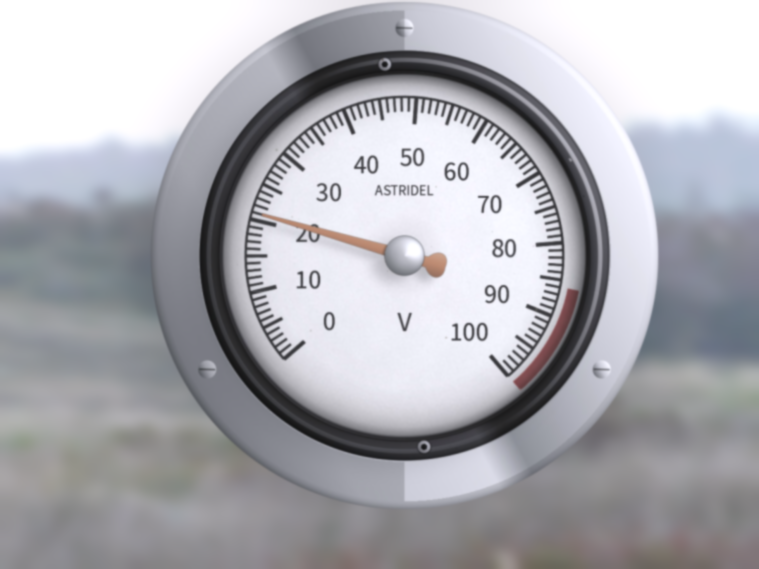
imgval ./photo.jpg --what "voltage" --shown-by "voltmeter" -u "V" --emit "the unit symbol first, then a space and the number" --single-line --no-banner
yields V 21
